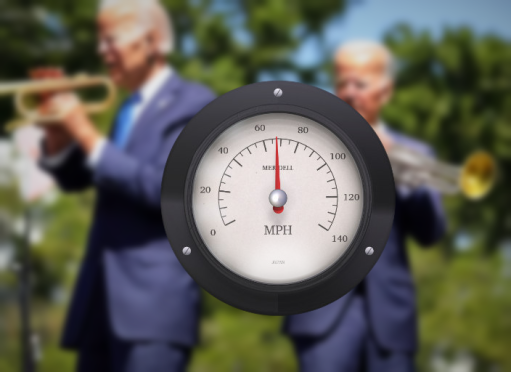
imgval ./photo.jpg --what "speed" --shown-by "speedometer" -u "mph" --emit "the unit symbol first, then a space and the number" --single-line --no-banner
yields mph 67.5
